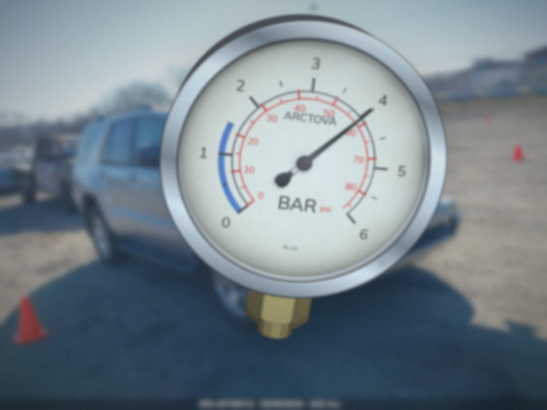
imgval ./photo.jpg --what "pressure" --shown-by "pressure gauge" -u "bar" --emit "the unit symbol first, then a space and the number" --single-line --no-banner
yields bar 4
